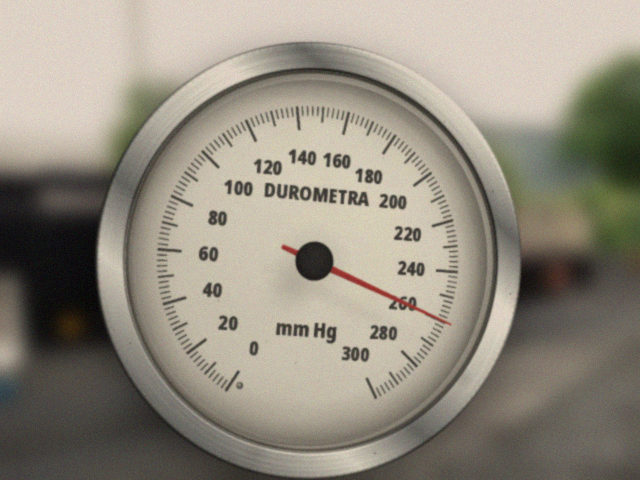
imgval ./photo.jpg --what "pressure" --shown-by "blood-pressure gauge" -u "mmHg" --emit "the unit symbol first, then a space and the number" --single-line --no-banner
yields mmHg 260
